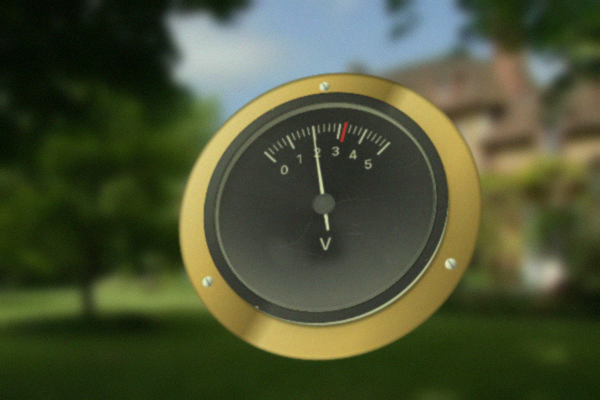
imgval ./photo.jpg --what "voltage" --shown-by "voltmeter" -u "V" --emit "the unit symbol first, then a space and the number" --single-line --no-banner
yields V 2
